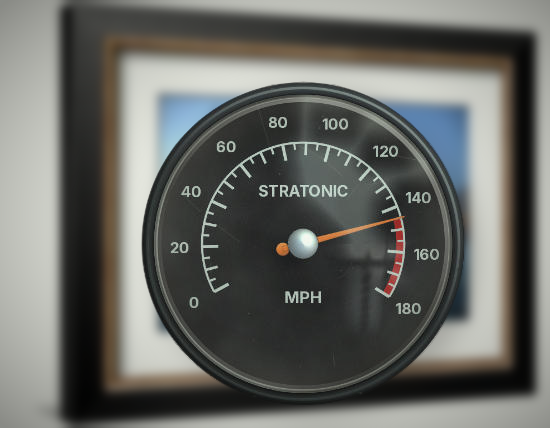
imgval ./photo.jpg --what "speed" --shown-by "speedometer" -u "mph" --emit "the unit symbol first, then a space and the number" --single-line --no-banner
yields mph 145
